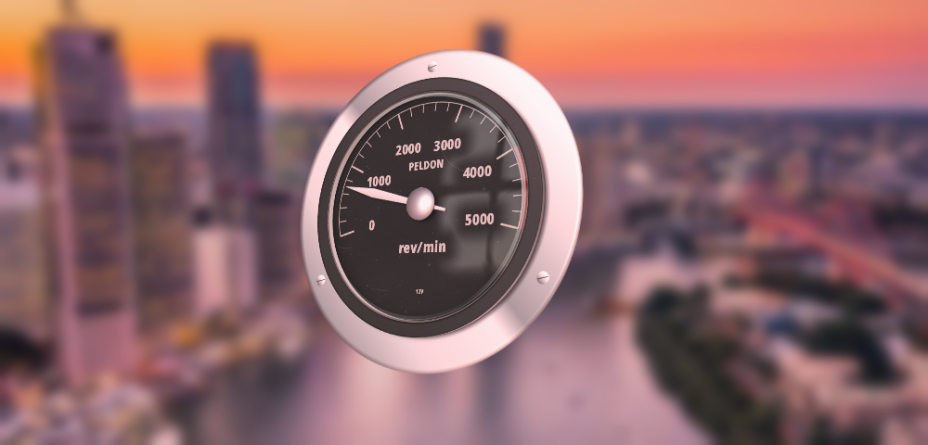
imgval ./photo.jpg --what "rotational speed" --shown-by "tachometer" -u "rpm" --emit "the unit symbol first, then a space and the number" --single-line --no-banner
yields rpm 700
